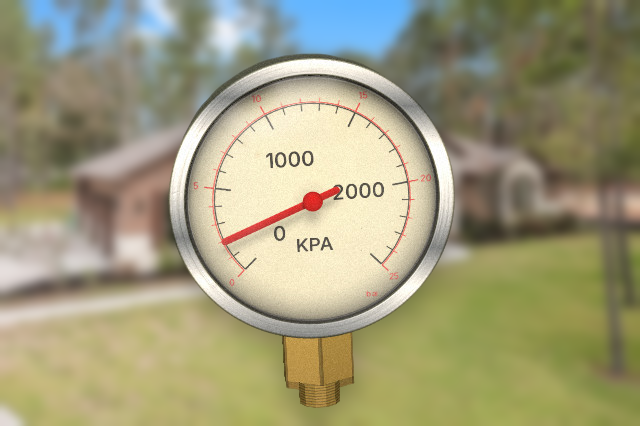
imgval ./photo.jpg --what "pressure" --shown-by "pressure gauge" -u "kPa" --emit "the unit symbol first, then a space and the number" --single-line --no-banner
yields kPa 200
